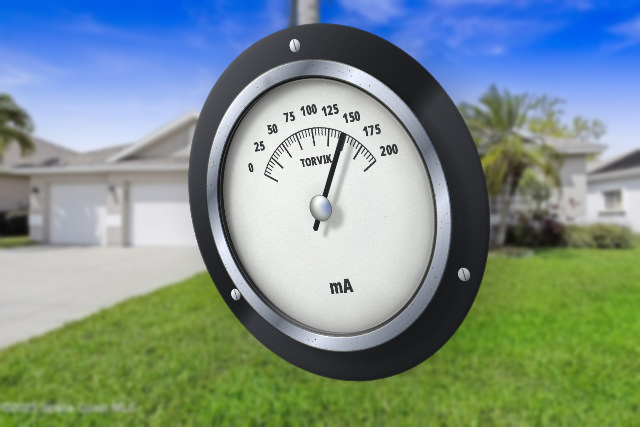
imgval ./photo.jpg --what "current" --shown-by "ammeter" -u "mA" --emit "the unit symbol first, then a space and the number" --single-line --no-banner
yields mA 150
